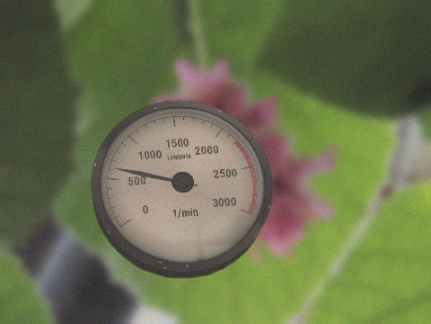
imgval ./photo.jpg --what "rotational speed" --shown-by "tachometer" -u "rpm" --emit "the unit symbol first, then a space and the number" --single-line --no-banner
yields rpm 600
